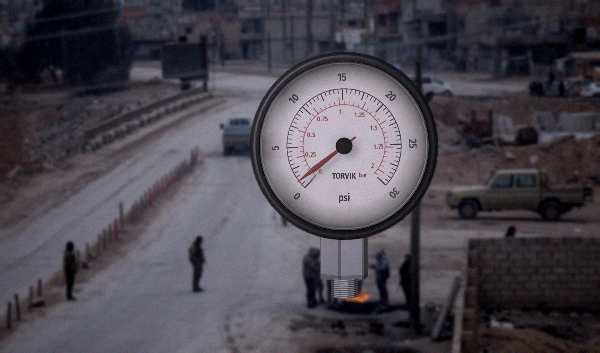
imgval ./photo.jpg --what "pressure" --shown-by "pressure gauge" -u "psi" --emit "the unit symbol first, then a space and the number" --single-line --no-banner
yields psi 1
